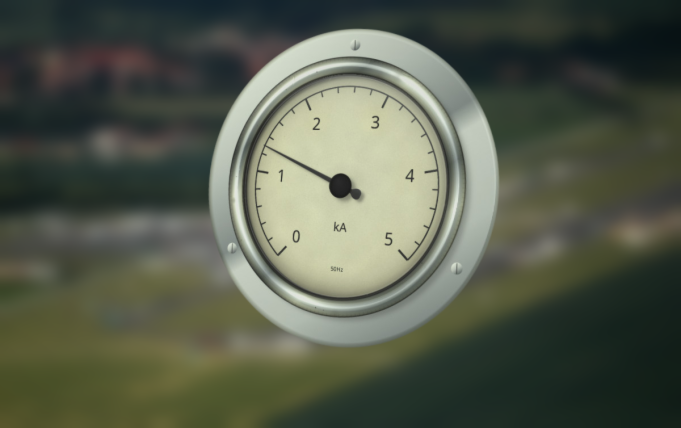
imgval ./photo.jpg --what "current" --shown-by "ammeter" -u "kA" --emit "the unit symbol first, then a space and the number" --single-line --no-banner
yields kA 1.3
